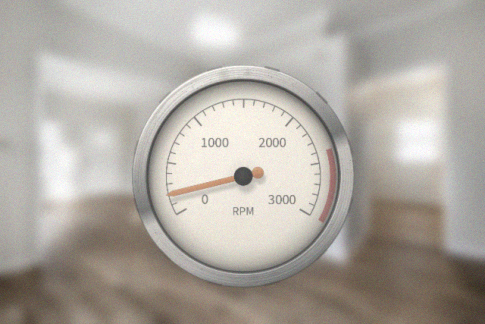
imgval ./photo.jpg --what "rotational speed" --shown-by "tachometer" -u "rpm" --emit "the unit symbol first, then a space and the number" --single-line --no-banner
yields rpm 200
